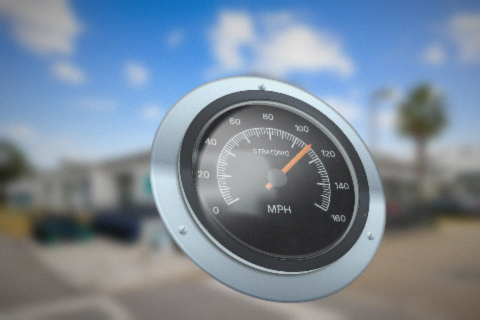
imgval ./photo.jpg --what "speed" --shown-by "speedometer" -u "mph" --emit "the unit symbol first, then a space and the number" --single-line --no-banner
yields mph 110
